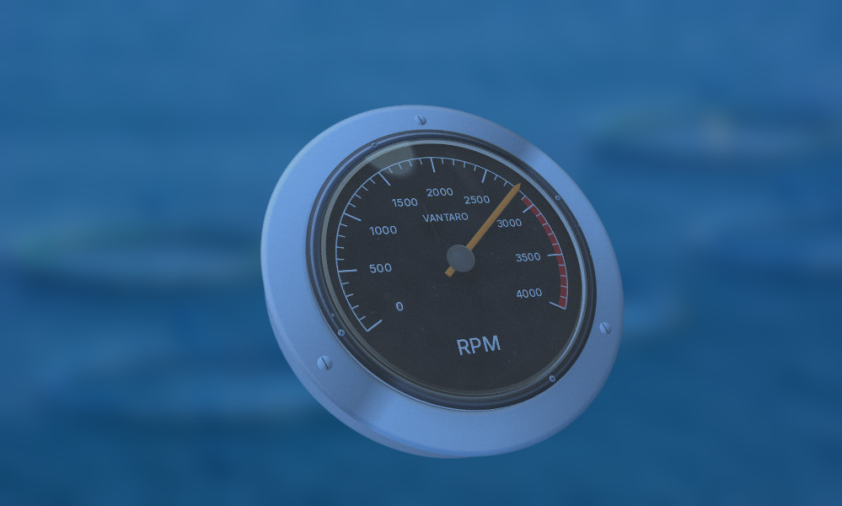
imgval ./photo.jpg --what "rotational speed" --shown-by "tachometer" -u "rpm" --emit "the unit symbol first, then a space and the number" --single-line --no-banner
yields rpm 2800
